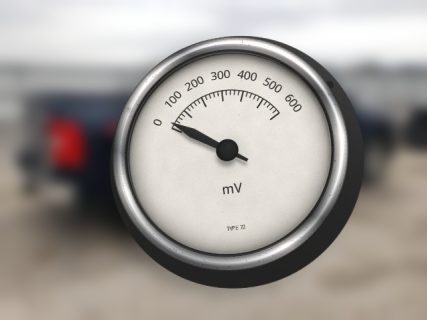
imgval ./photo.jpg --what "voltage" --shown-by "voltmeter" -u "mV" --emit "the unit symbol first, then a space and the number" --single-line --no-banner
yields mV 20
